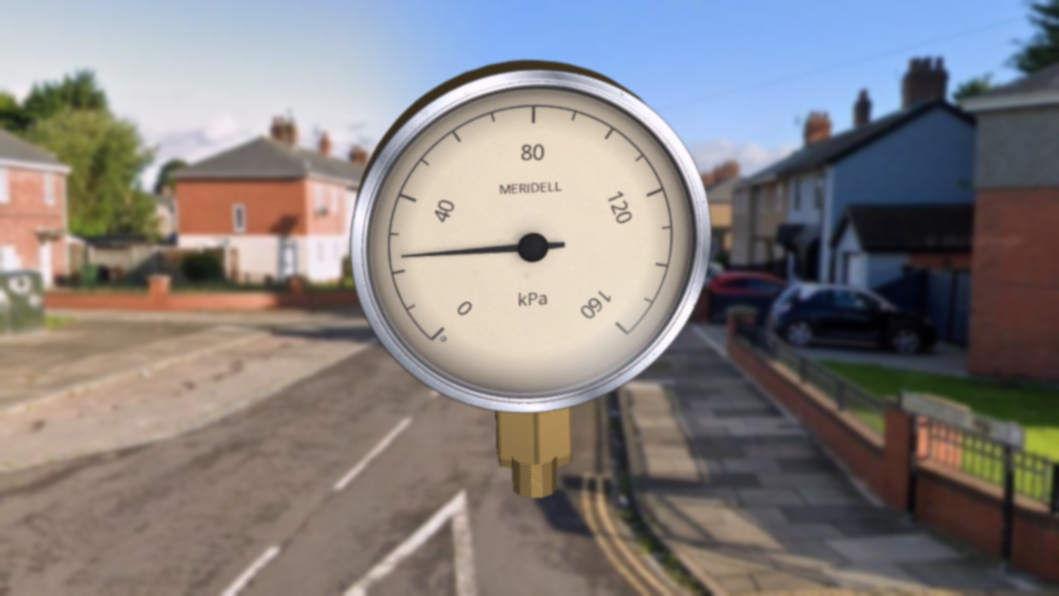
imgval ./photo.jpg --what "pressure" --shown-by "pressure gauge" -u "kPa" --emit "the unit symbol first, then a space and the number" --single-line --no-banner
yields kPa 25
